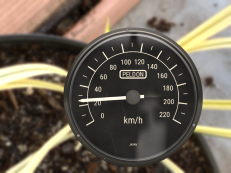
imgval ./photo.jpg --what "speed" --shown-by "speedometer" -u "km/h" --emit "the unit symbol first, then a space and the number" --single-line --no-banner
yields km/h 25
